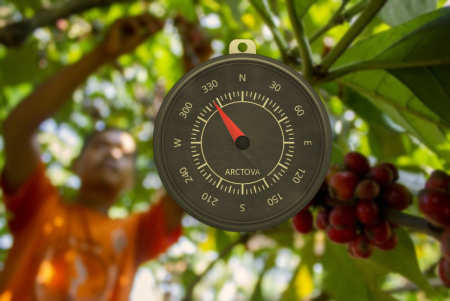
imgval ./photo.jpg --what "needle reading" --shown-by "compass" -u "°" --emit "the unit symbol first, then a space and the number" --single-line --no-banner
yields ° 325
